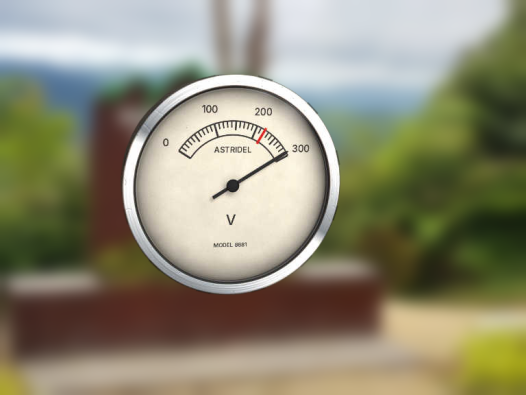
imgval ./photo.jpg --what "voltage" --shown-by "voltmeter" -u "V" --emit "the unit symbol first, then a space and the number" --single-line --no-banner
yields V 290
